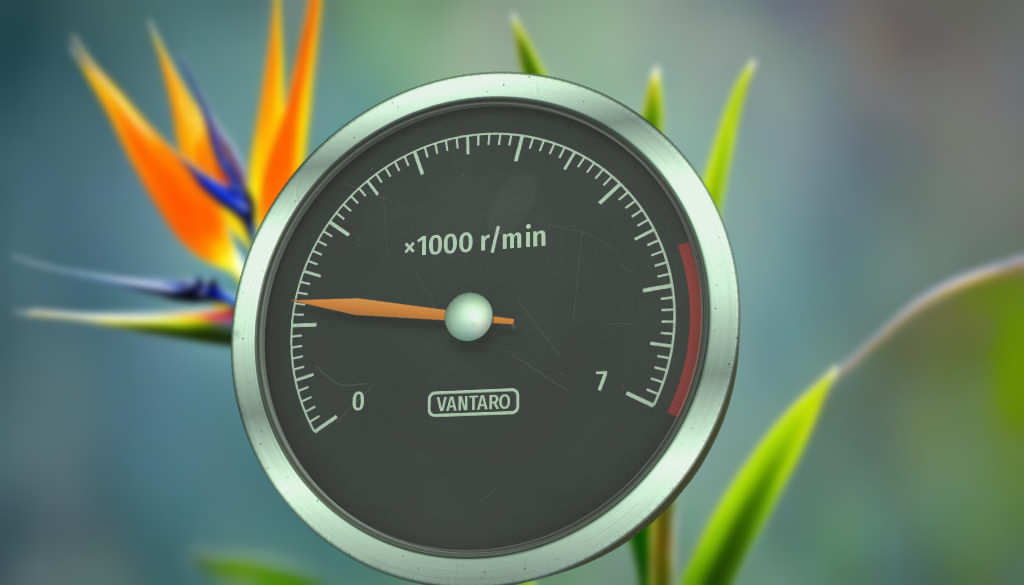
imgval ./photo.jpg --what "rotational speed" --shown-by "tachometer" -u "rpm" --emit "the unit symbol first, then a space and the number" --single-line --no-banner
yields rpm 1200
